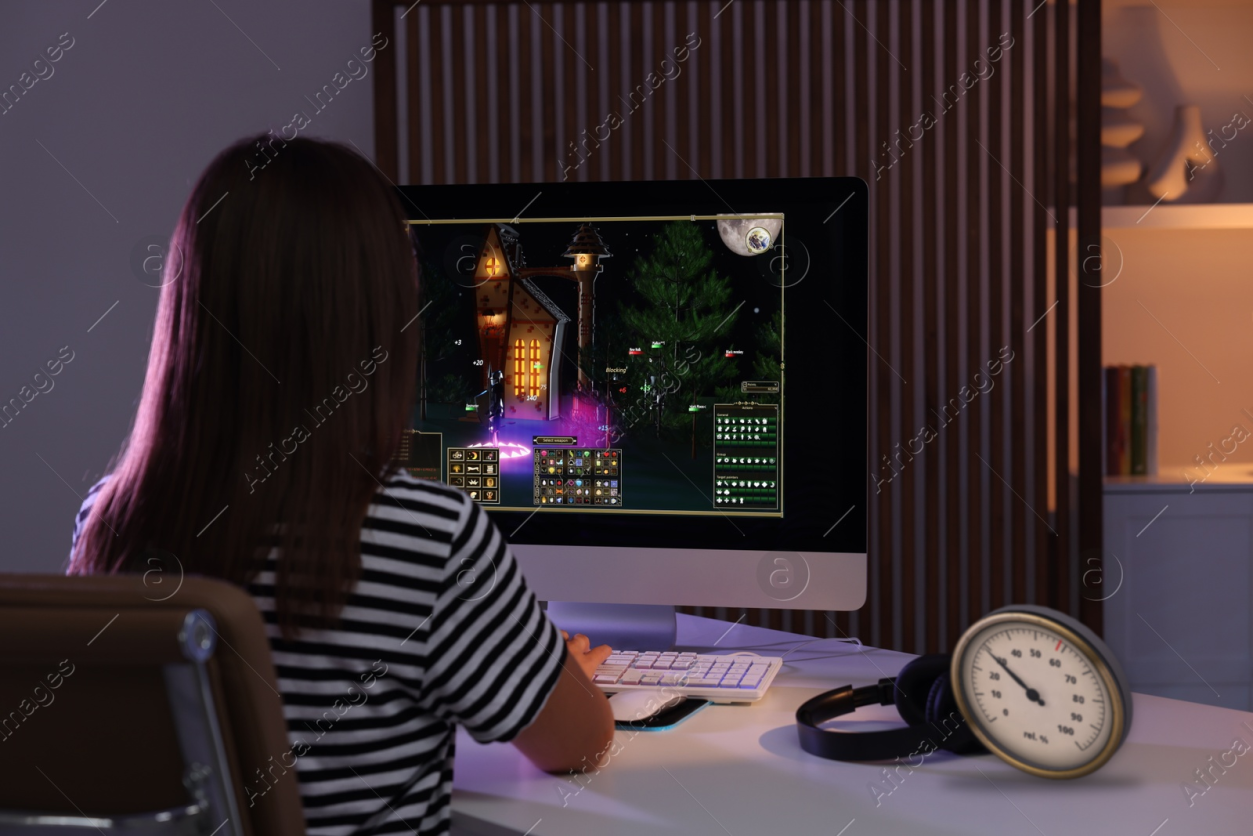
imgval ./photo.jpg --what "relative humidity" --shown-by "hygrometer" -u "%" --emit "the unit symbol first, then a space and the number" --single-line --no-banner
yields % 30
